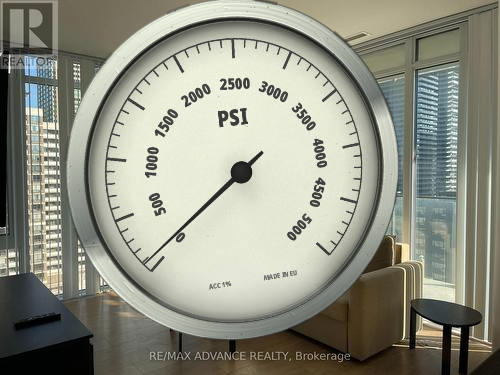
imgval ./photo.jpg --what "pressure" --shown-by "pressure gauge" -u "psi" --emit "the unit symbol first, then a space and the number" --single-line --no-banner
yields psi 100
